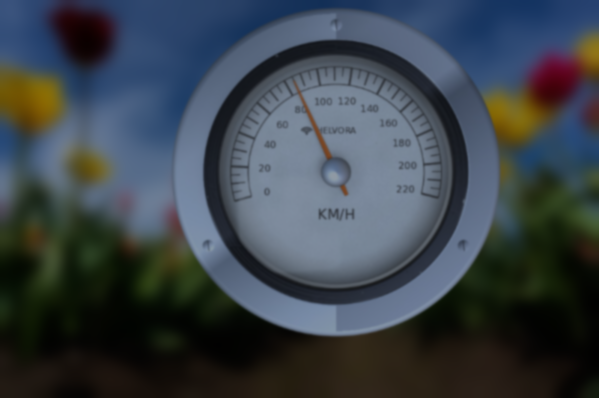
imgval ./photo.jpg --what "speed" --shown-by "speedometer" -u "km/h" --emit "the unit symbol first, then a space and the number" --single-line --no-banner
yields km/h 85
